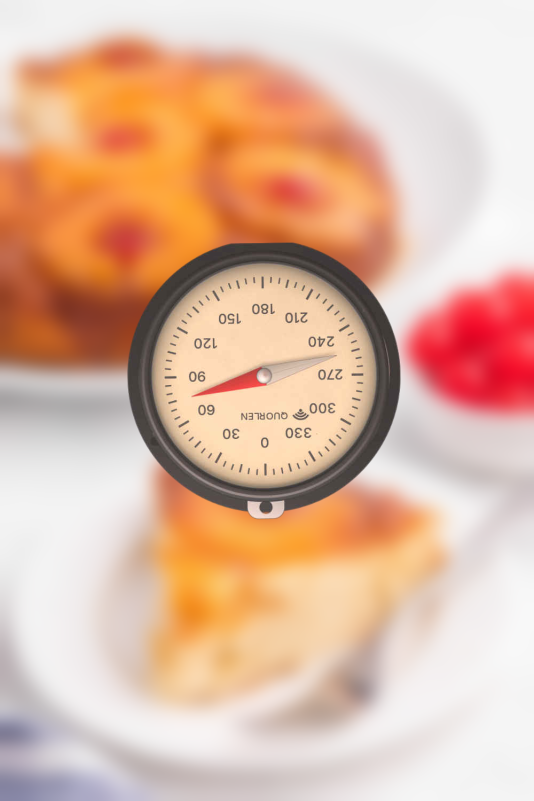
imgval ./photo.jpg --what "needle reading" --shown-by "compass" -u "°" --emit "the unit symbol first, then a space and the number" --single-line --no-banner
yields ° 75
